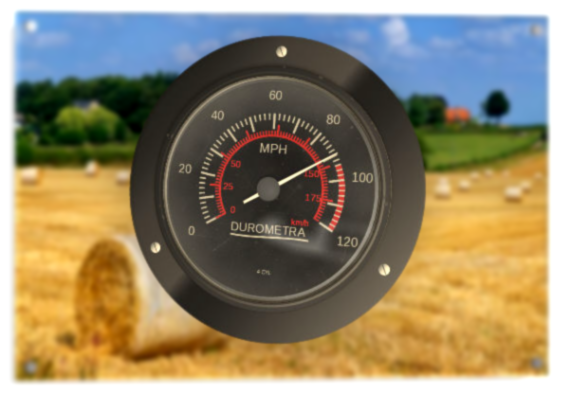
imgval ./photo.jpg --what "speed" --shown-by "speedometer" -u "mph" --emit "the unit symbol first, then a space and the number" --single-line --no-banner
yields mph 90
